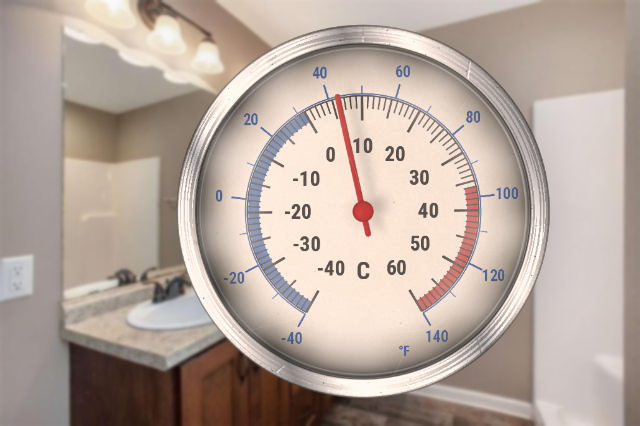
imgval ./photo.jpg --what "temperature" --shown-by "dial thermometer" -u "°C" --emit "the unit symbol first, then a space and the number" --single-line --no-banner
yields °C 6
